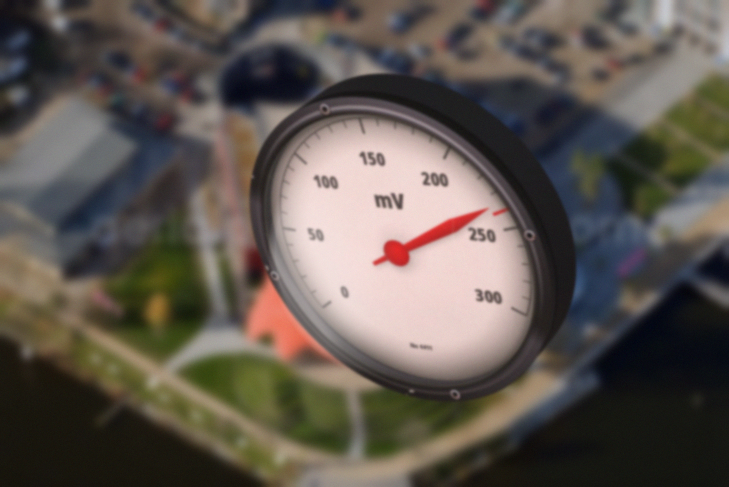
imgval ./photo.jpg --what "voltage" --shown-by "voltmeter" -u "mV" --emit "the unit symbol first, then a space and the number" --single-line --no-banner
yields mV 235
